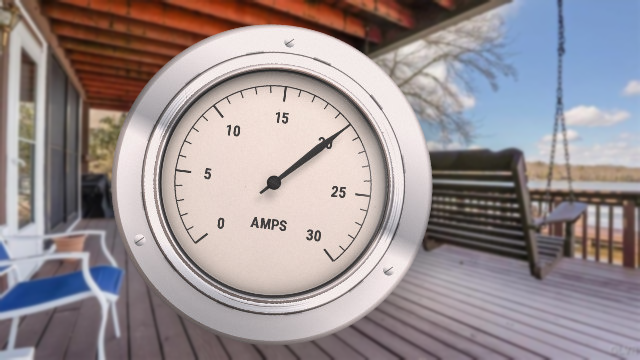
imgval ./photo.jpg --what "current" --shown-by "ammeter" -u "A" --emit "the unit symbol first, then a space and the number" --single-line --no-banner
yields A 20
